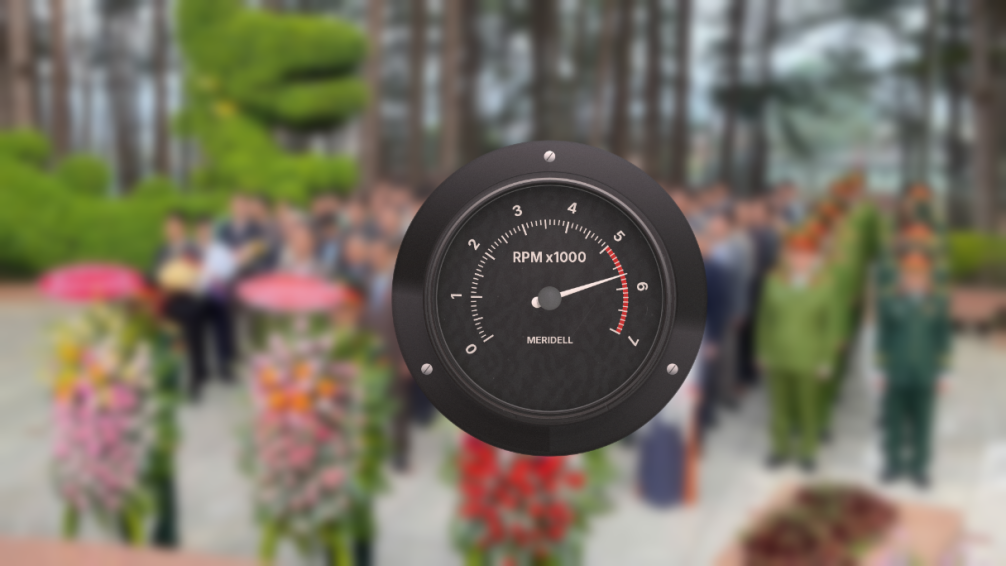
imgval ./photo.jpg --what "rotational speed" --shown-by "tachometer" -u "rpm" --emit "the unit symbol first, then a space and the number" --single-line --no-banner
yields rpm 5700
